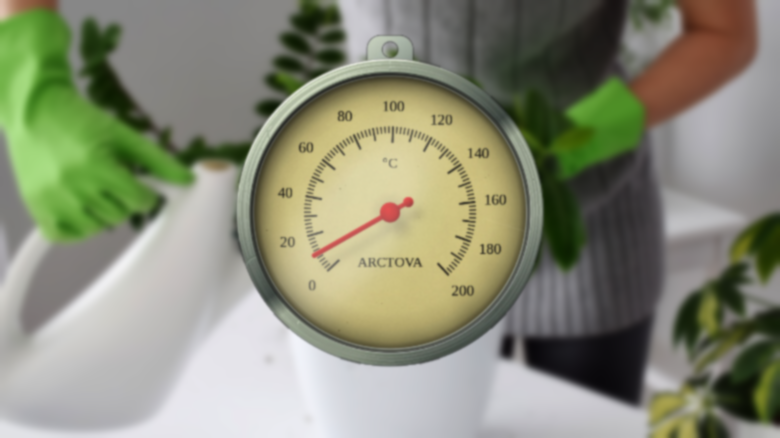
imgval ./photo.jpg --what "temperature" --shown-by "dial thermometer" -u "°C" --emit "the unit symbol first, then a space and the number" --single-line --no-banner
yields °C 10
